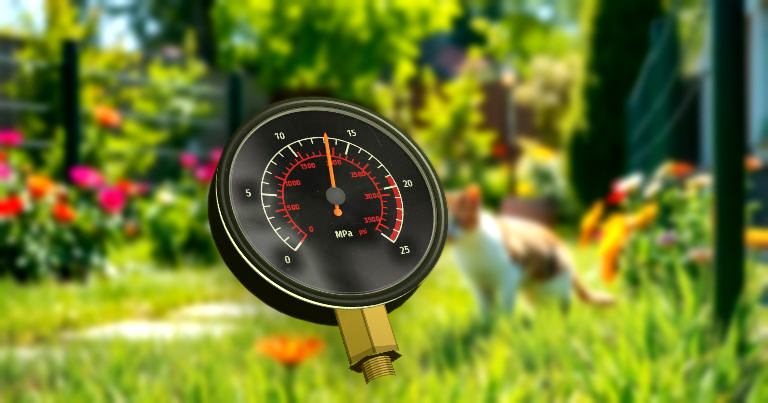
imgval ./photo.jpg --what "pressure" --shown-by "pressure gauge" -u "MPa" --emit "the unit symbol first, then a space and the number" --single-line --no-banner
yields MPa 13
